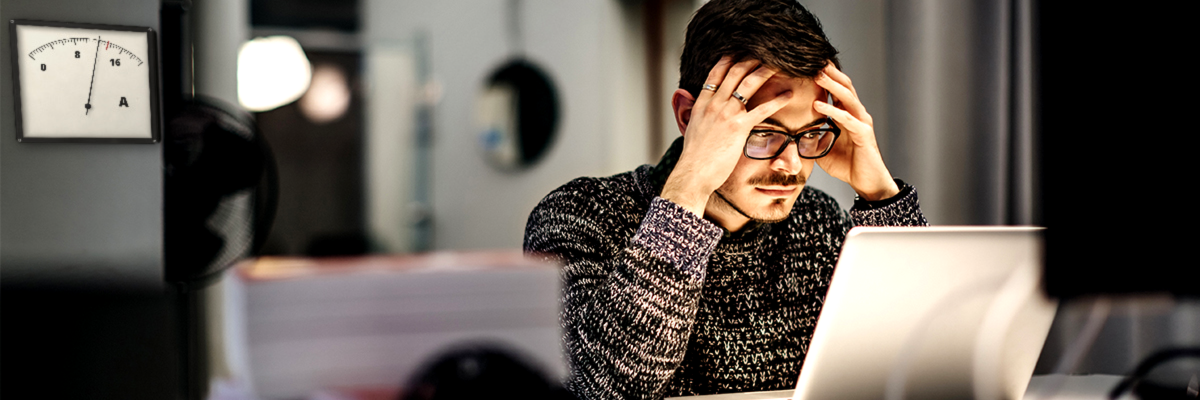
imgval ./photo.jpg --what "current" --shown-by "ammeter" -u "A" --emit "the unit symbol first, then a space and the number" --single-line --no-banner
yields A 12
